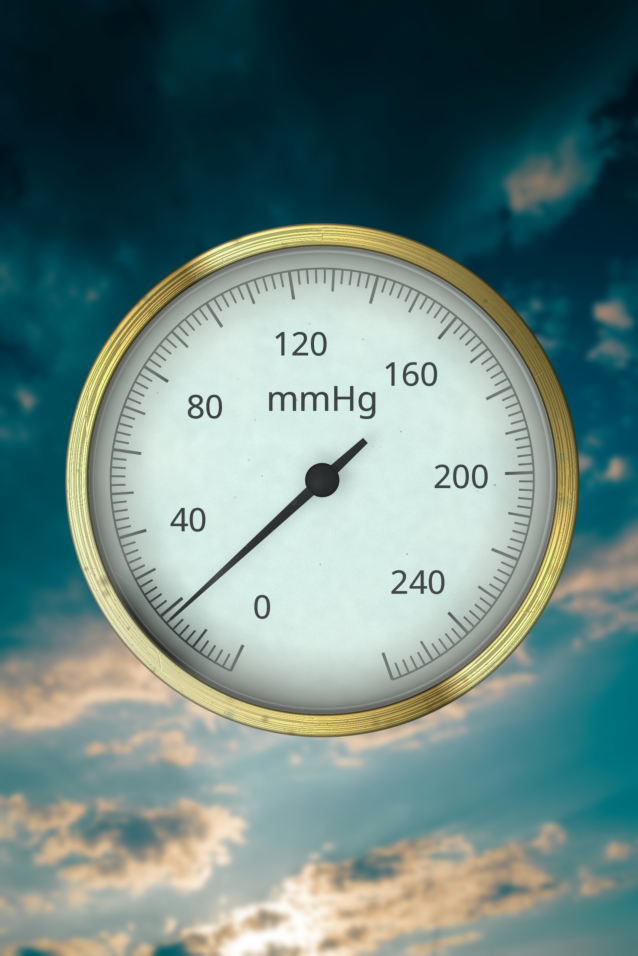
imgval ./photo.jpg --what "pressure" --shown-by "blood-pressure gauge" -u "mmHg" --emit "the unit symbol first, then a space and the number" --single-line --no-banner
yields mmHg 18
